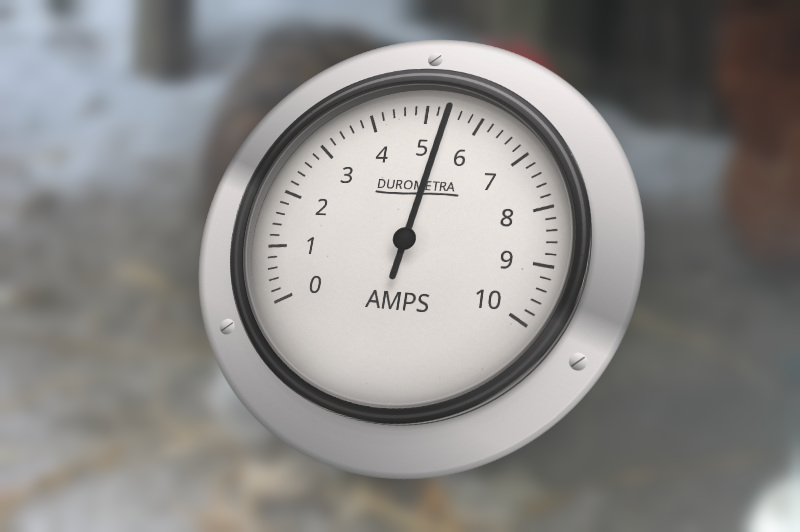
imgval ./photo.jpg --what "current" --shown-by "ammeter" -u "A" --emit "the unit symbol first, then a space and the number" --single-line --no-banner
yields A 5.4
